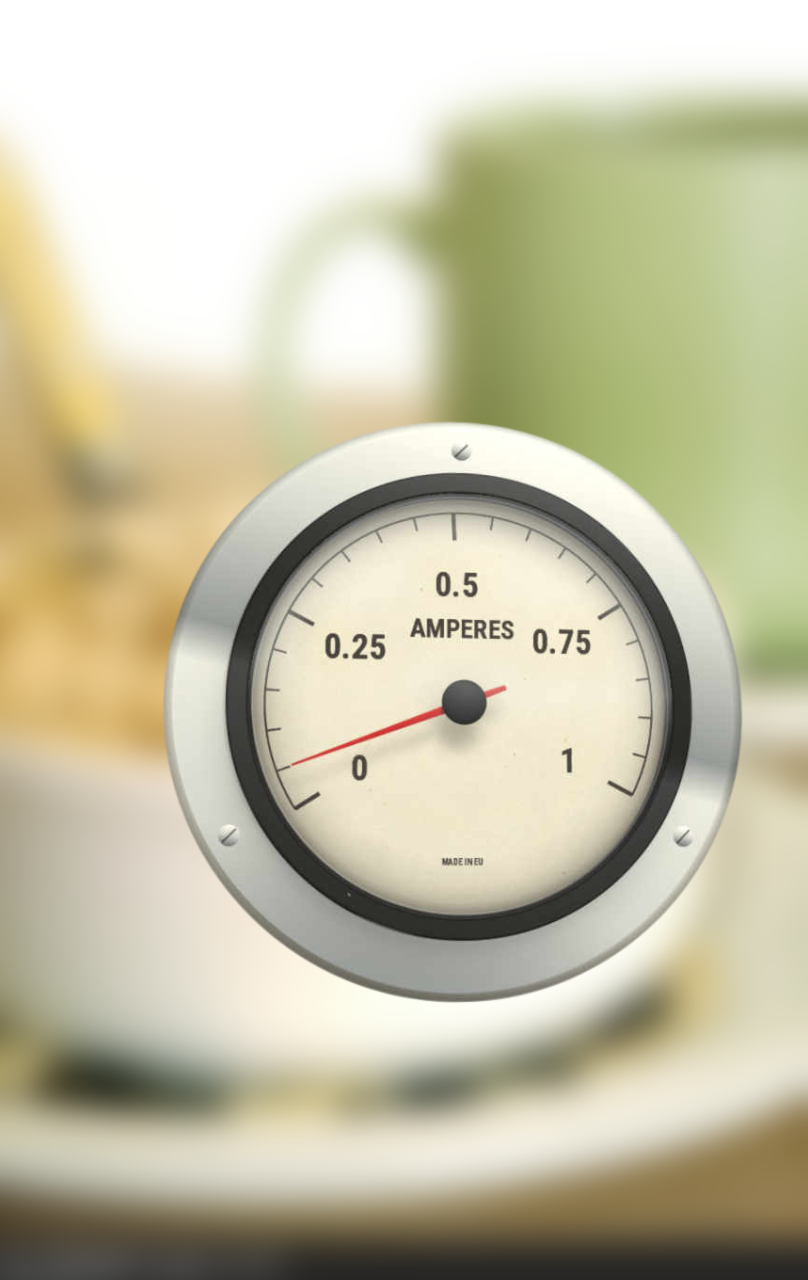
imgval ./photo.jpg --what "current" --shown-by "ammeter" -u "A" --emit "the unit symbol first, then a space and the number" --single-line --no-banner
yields A 0.05
